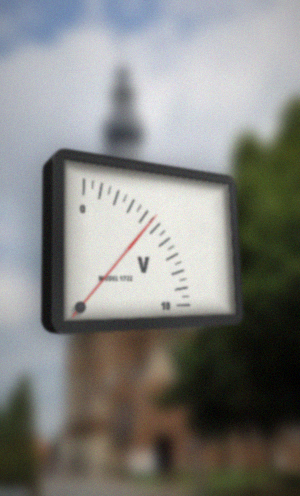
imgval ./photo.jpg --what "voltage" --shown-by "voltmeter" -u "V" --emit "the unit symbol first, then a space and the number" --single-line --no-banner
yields V 4.5
